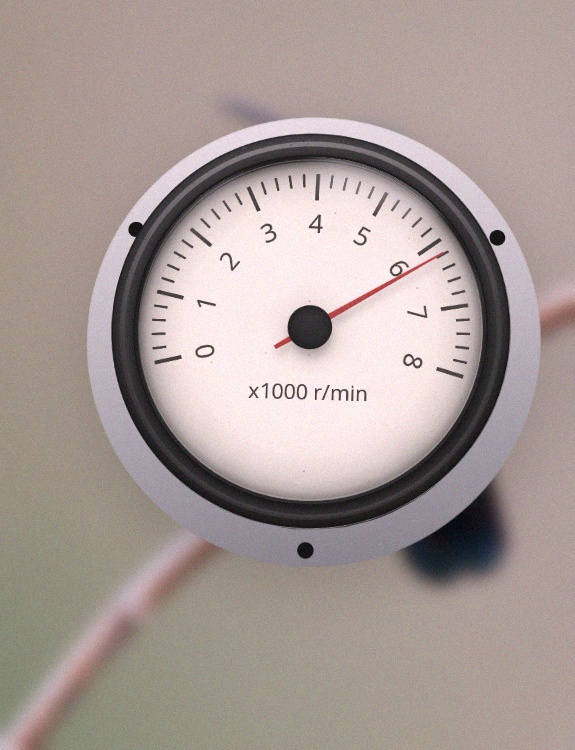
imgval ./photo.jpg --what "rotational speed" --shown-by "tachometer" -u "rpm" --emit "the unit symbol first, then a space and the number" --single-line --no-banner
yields rpm 6200
